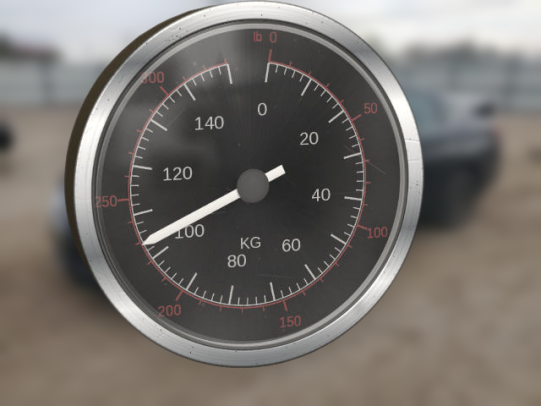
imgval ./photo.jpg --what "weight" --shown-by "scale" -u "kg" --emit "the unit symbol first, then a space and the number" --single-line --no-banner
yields kg 104
